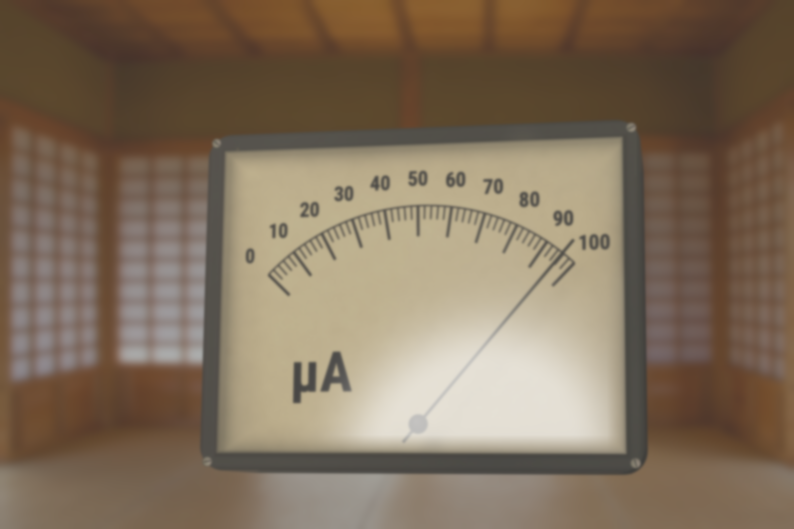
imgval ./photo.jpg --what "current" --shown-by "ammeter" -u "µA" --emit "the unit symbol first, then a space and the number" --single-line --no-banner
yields µA 96
